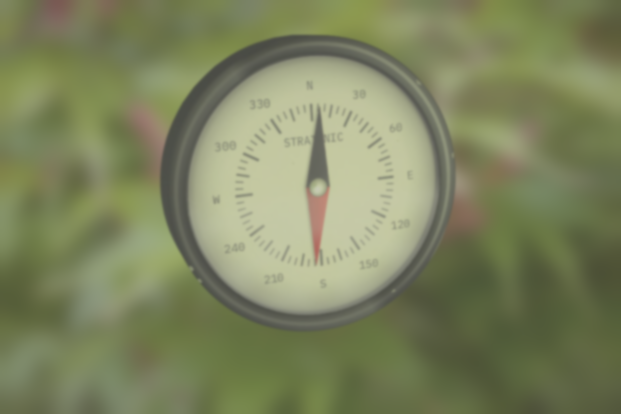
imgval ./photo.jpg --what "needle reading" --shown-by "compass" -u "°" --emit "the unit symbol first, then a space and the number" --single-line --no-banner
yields ° 185
